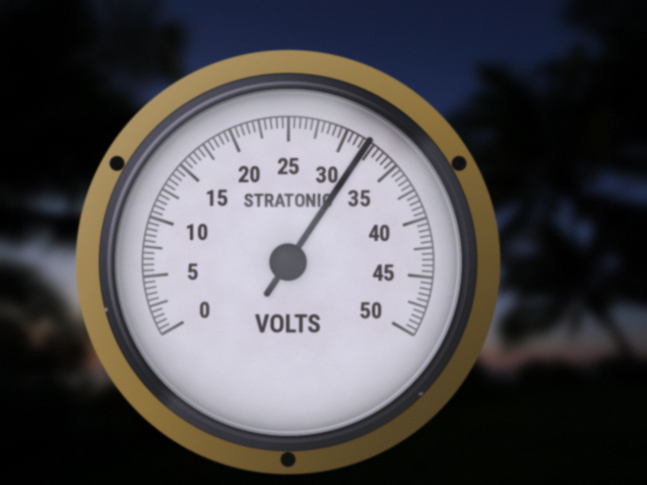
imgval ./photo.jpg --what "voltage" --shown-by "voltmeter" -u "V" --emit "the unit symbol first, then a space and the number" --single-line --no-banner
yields V 32
